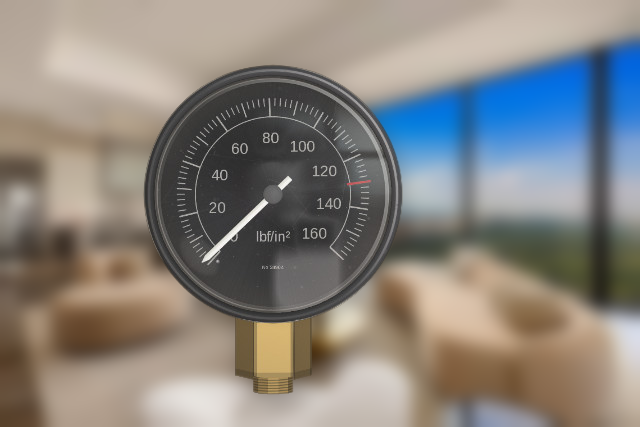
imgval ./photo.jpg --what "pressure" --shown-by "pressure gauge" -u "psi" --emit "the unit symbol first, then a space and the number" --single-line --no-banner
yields psi 2
